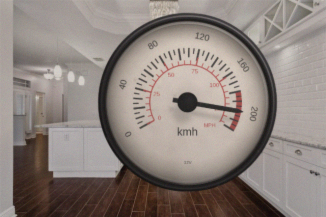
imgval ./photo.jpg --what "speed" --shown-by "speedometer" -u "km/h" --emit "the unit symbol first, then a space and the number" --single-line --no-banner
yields km/h 200
